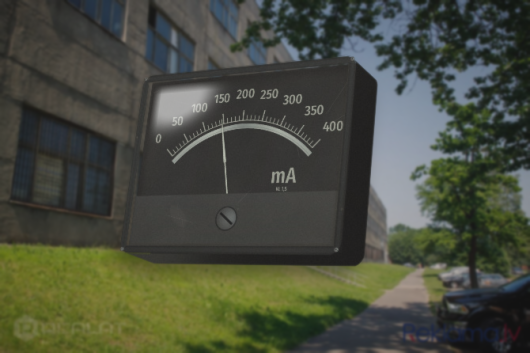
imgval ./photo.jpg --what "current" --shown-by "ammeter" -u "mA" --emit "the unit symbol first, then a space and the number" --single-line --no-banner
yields mA 150
